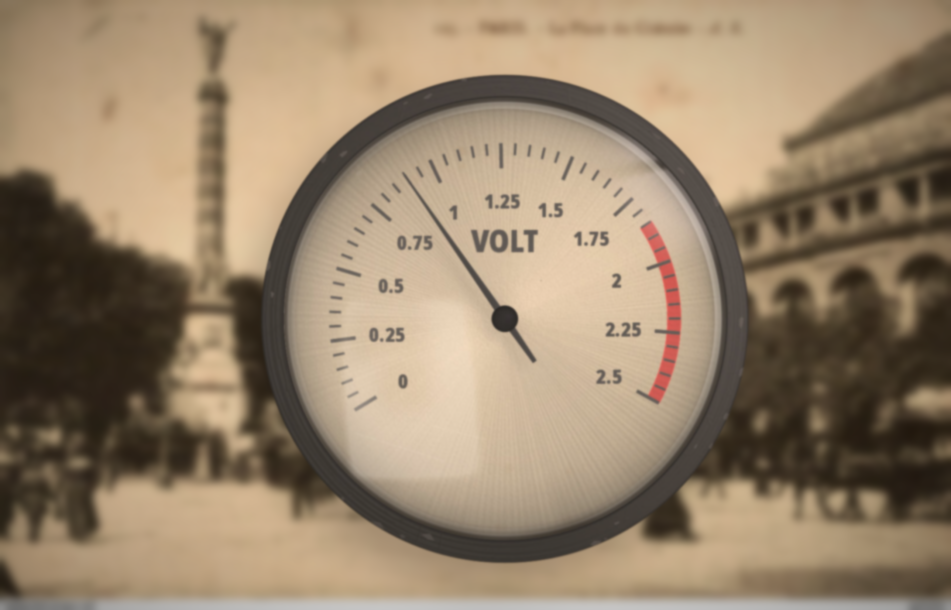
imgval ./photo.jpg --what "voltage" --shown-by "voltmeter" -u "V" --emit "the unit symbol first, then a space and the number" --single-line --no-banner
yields V 0.9
